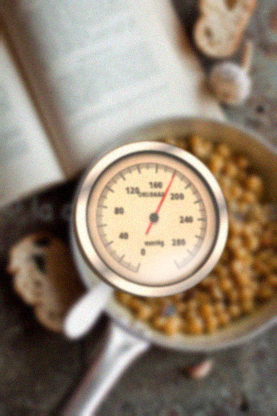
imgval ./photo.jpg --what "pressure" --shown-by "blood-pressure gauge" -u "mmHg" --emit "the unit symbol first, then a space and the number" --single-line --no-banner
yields mmHg 180
